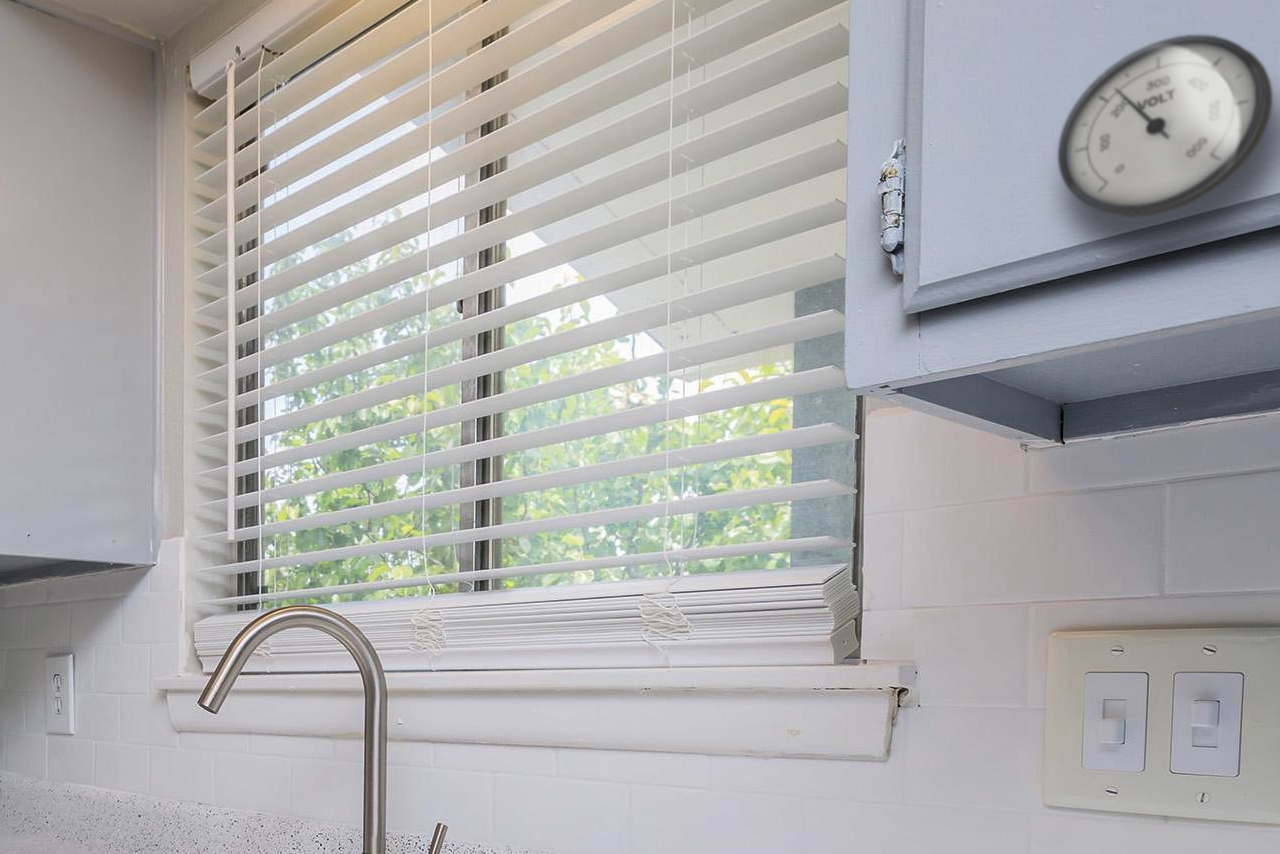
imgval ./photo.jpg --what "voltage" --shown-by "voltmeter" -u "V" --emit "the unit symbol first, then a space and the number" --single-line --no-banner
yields V 225
